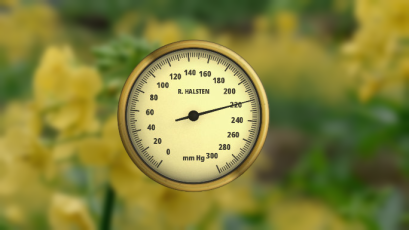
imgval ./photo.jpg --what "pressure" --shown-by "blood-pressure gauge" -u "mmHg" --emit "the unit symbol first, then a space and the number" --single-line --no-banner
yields mmHg 220
